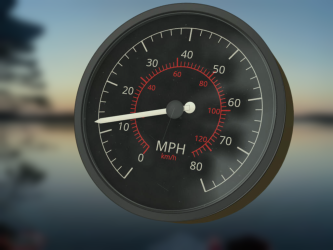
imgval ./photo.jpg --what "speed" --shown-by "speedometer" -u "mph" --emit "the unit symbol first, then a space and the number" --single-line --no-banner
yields mph 12
